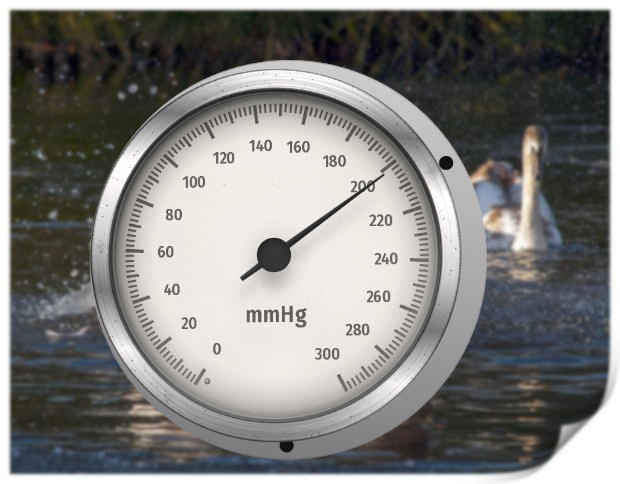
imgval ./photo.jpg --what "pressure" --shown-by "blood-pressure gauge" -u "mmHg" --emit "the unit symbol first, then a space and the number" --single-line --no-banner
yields mmHg 202
